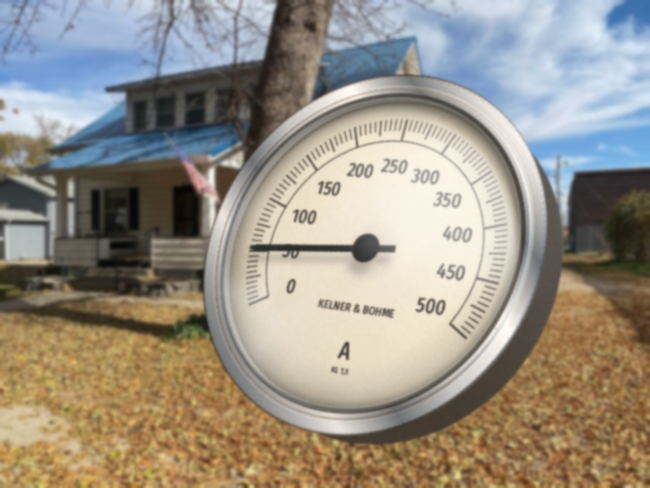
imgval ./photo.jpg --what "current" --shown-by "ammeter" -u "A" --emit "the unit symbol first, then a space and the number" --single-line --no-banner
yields A 50
